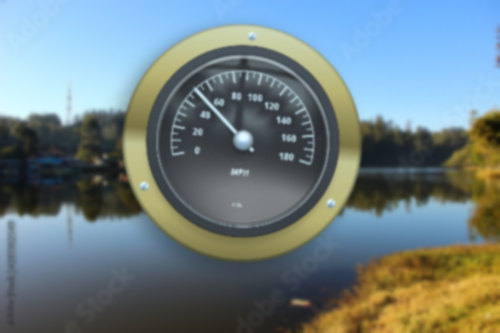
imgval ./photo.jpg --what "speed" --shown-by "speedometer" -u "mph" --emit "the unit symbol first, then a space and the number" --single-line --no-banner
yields mph 50
